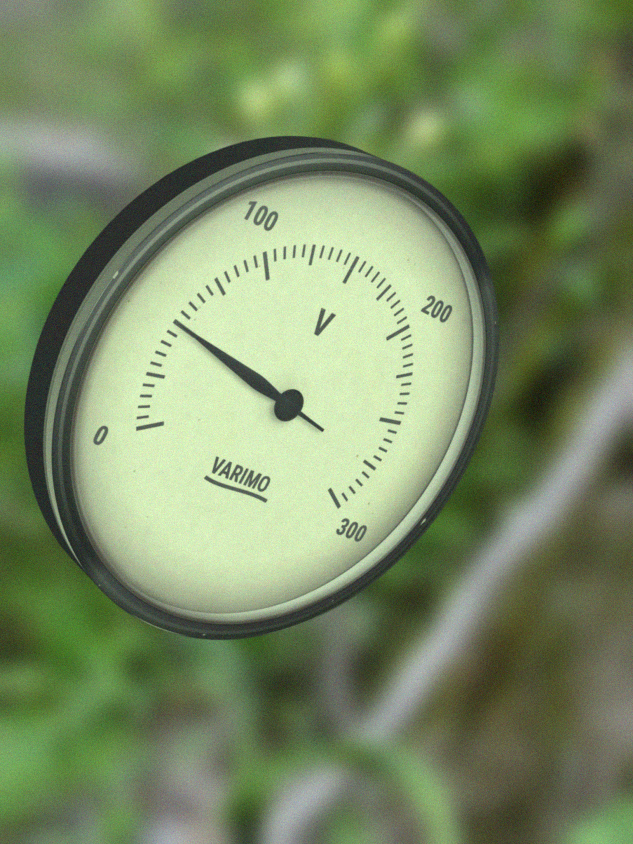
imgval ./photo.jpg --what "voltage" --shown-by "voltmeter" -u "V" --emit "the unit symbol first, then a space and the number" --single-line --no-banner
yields V 50
